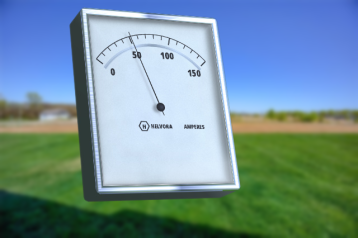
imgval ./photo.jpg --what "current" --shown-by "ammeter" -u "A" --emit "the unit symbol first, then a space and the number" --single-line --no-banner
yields A 50
